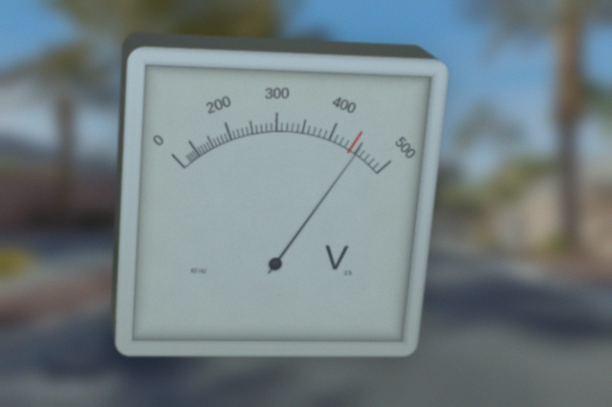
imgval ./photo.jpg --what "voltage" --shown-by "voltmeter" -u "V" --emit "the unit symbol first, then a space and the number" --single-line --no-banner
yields V 450
